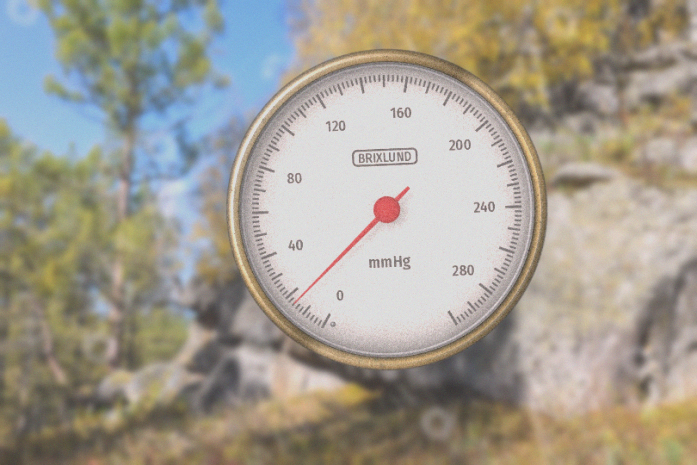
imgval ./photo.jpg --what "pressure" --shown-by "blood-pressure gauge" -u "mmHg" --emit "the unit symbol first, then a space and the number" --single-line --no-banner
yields mmHg 16
